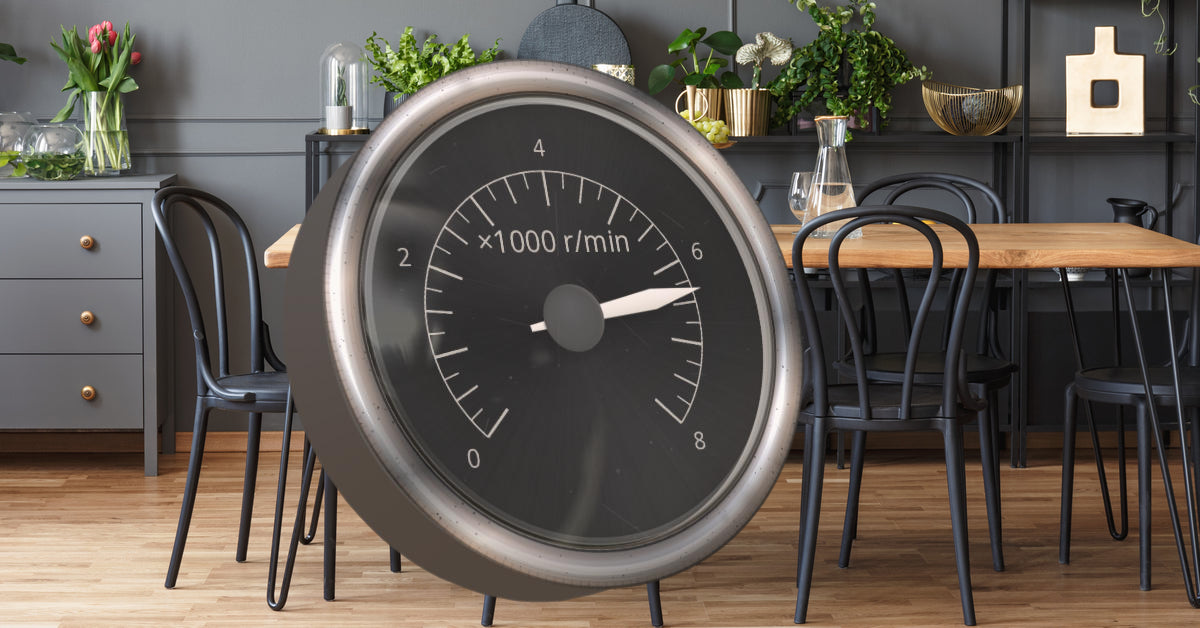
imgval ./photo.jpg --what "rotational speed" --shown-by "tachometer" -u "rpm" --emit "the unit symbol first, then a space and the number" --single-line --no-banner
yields rpm 6375
